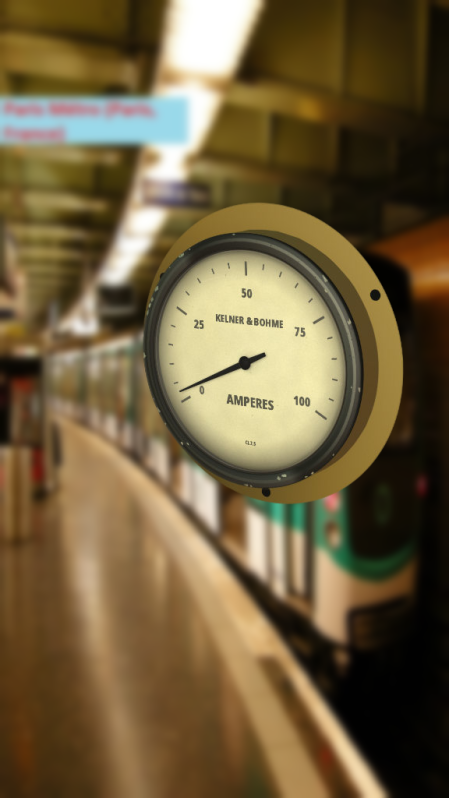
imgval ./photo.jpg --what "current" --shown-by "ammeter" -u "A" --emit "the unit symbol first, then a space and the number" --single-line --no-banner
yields A 2.5
